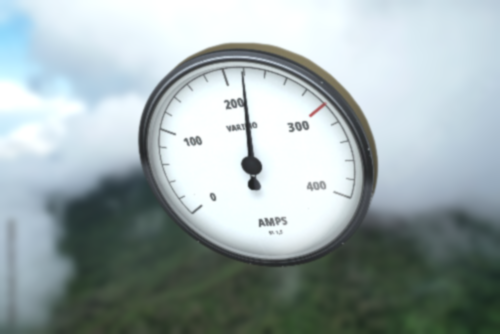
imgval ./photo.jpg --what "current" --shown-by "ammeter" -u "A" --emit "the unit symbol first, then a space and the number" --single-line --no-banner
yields A 220
